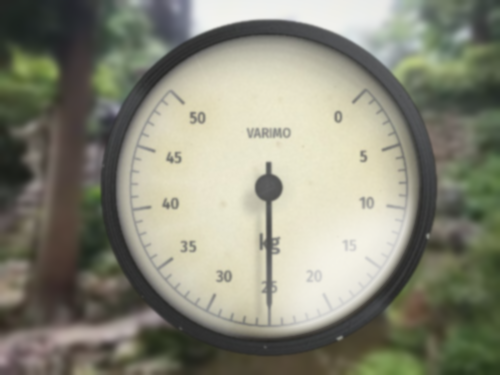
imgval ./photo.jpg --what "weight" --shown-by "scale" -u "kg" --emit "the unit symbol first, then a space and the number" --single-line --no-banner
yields kg 25
